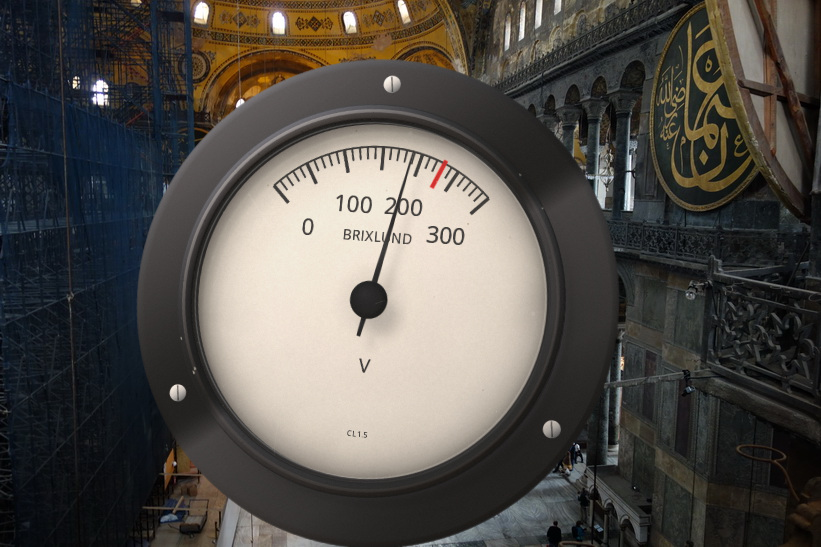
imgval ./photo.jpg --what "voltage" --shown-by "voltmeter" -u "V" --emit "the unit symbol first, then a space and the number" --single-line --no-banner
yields V 190
